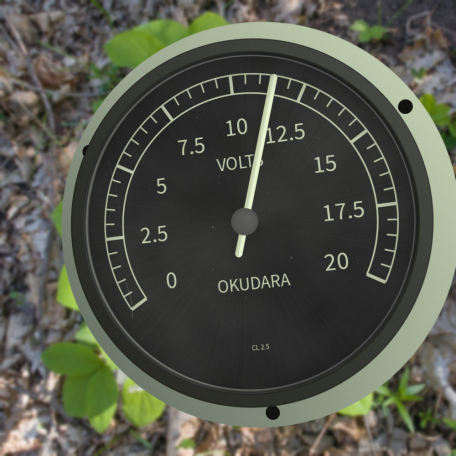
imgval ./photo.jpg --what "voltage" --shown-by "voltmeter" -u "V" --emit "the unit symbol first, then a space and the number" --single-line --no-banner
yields V 11.5
